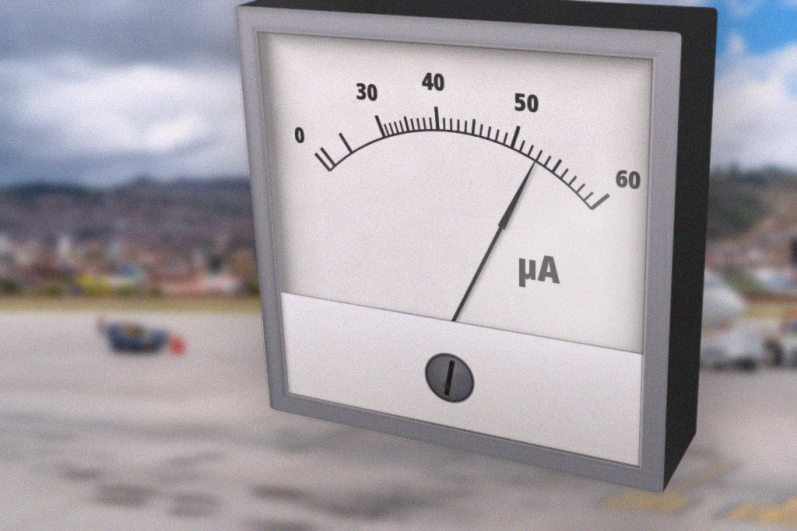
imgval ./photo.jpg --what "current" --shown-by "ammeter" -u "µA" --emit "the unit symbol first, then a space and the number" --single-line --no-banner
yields µA 53
